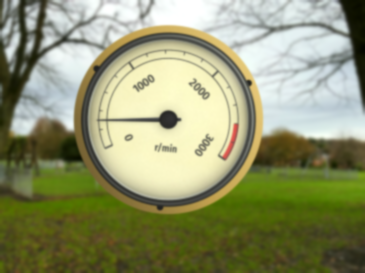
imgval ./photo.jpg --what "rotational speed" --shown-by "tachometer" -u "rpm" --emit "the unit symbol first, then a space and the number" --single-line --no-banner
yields rpm 300
